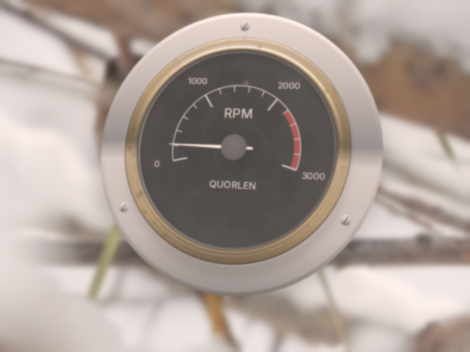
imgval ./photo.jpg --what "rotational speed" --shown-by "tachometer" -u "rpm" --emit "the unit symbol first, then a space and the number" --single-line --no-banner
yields rpm 200
